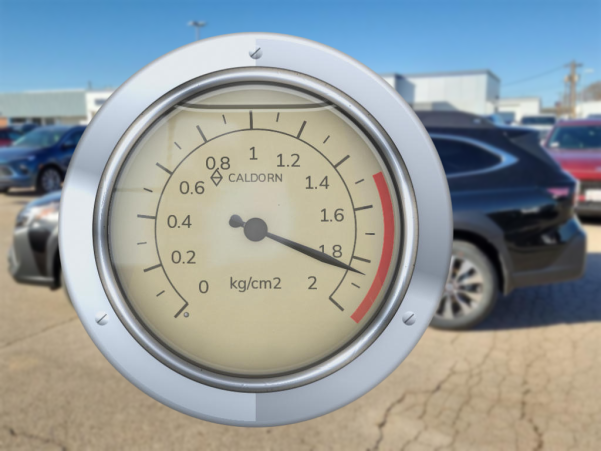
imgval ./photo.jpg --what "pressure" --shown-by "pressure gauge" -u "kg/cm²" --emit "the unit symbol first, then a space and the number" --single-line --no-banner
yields kg/cm² 1.85
